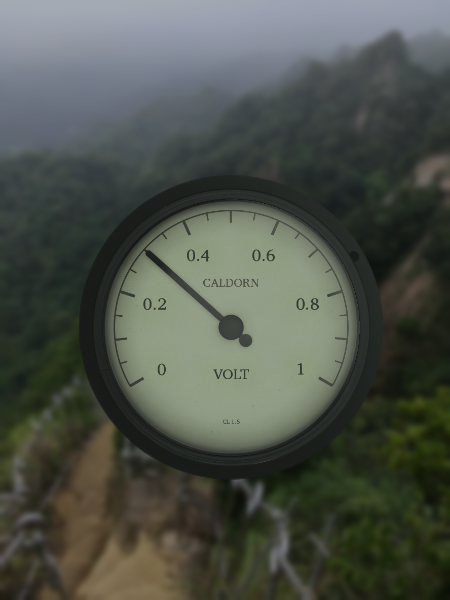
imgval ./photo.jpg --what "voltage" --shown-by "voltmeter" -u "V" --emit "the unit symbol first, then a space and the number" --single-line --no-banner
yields V 0.3
